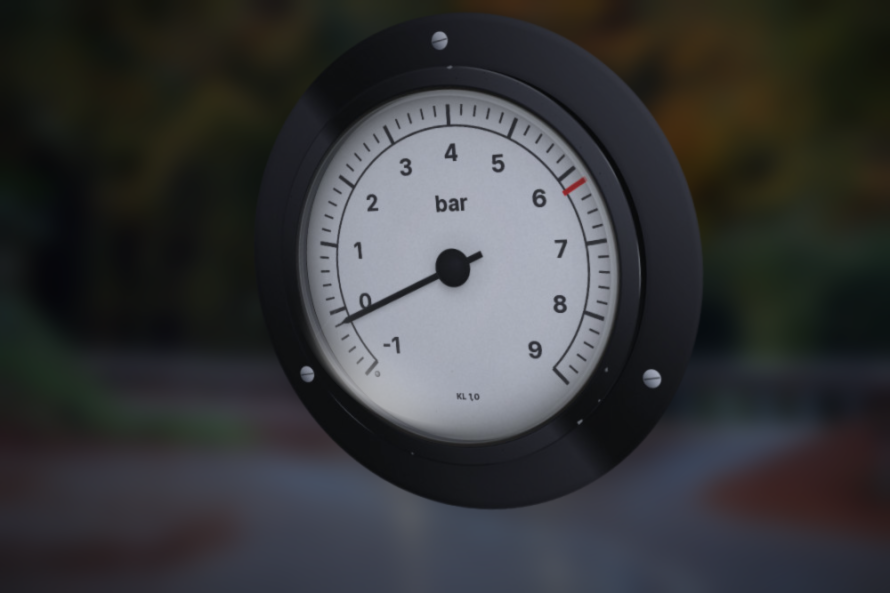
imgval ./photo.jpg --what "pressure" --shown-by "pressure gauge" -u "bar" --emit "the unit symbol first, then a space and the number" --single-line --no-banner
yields bar -0.2
